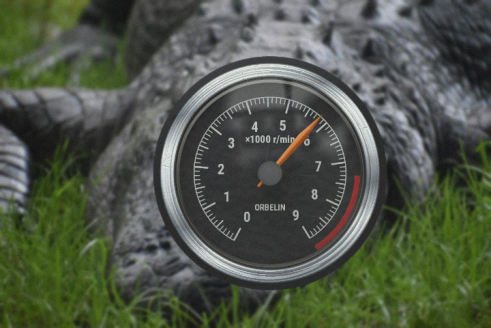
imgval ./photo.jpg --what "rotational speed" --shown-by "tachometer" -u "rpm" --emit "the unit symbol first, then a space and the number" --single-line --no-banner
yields rpm 5800
